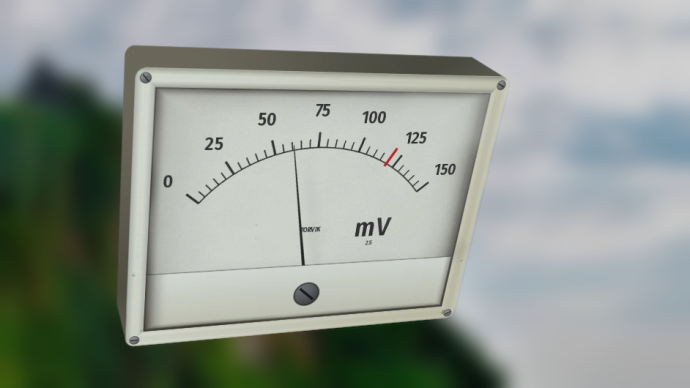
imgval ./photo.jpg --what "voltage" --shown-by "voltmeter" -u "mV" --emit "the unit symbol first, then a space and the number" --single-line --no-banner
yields mV 60
